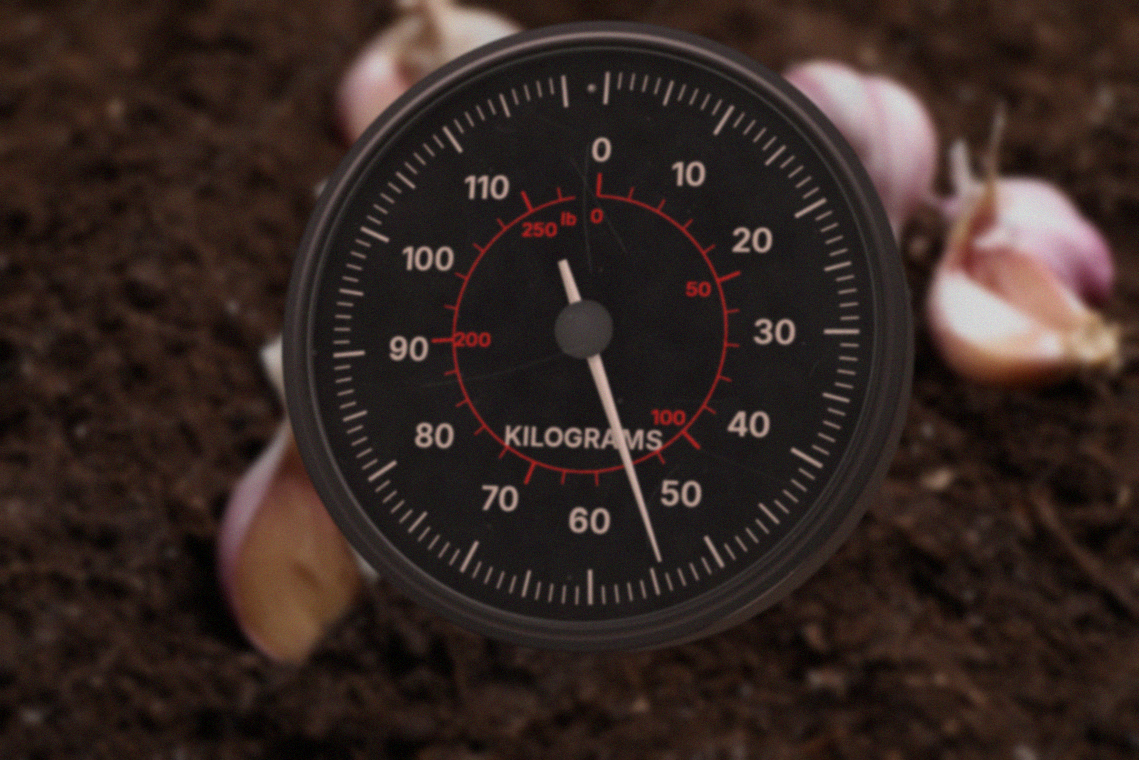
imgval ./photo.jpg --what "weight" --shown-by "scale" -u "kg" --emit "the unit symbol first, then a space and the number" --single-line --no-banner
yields kg 54
